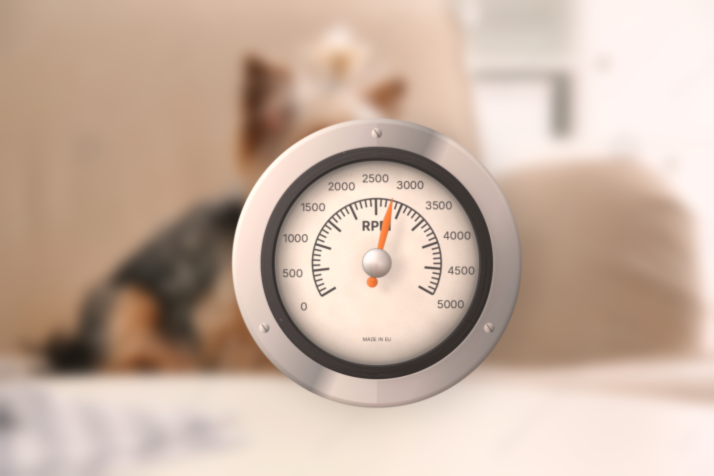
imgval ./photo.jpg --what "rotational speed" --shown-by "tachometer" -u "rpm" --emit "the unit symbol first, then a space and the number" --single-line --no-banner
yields rpm 2800
